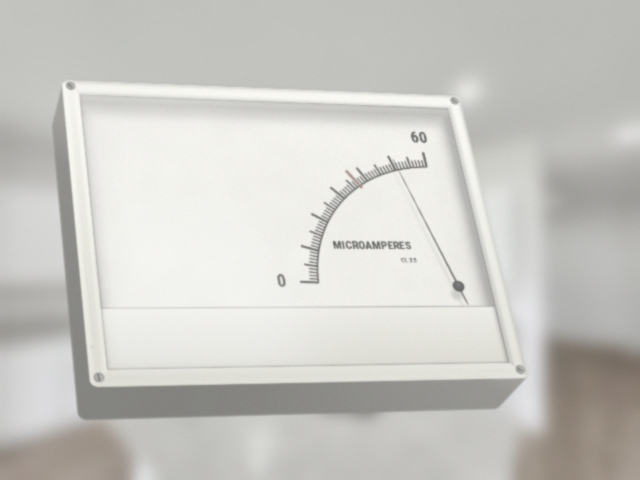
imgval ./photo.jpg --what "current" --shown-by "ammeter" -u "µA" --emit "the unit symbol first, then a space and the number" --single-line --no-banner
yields µA 50
